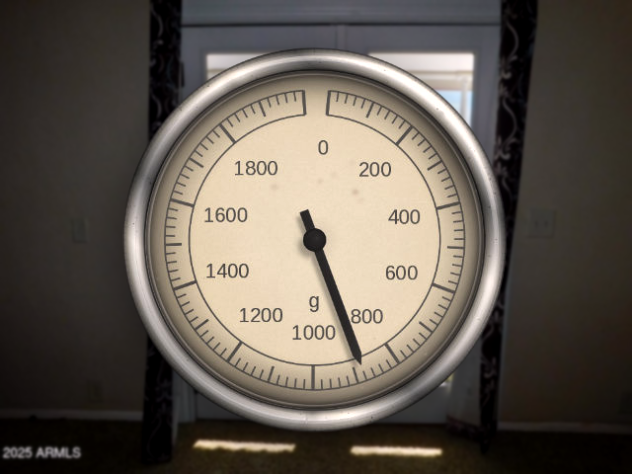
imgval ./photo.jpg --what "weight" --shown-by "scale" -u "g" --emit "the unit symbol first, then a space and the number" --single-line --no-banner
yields g 880
